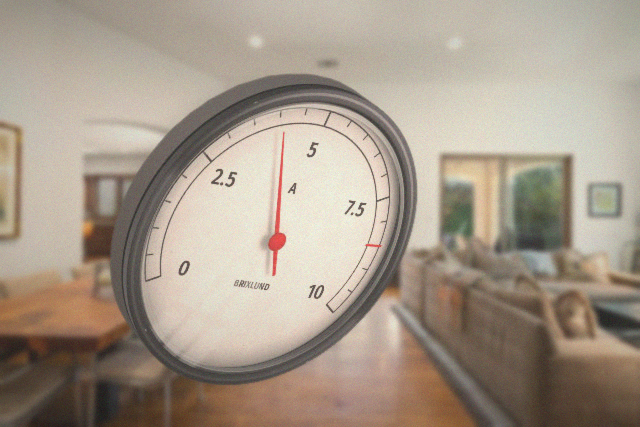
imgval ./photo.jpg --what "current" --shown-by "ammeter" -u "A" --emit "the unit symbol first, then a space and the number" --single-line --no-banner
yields A 4
